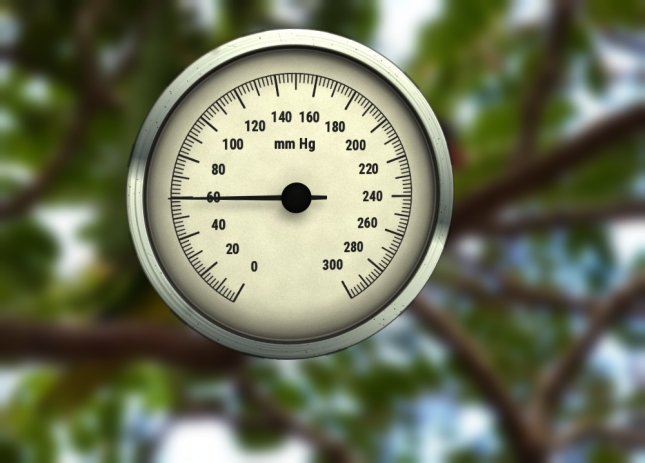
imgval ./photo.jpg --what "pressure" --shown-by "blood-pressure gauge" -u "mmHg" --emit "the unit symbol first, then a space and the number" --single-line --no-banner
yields mmHg 60
